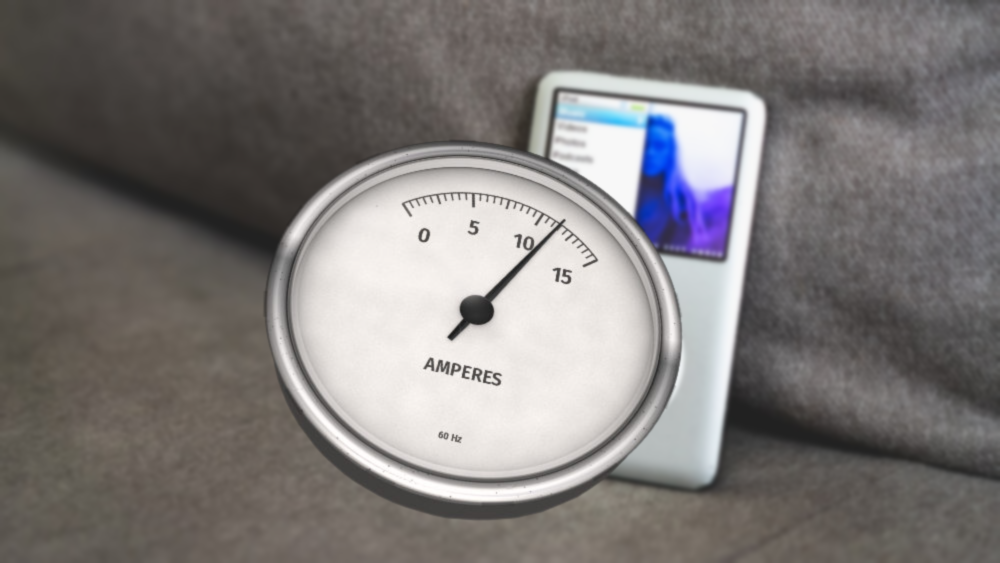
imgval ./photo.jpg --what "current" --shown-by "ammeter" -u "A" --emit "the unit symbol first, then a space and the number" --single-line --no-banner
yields A 11.5
